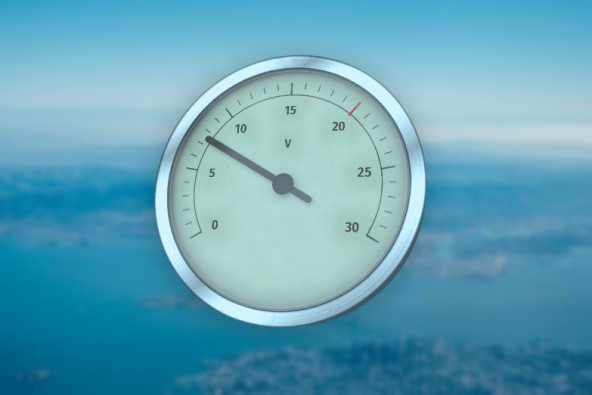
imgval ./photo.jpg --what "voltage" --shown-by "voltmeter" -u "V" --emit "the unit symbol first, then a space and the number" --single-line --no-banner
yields V 7.5
